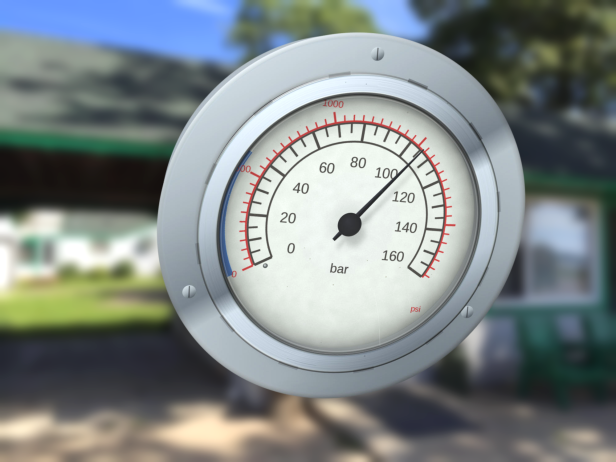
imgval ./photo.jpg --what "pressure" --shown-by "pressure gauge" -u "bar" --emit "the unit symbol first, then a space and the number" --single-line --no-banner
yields bar 105
